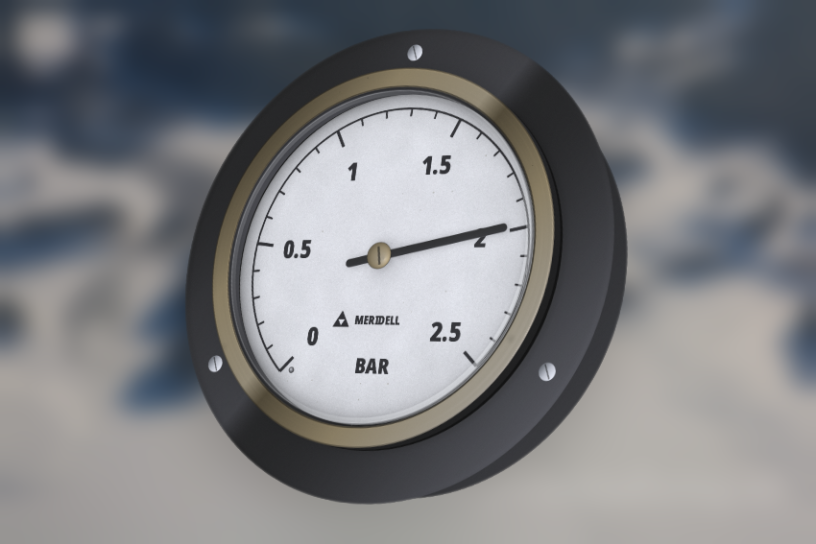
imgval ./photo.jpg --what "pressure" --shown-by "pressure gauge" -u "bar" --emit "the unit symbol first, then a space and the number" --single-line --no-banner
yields bar 2
